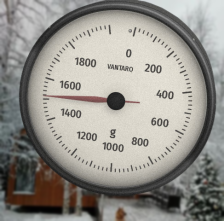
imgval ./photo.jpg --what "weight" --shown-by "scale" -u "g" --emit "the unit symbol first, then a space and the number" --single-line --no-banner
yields g 1520
